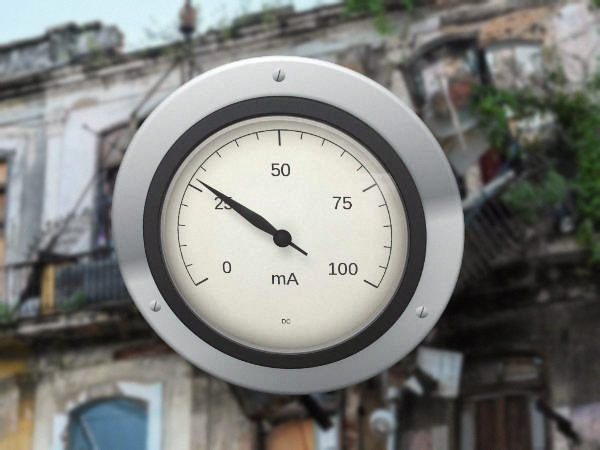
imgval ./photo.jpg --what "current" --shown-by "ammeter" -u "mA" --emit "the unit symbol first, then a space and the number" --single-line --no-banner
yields mA 27.5
